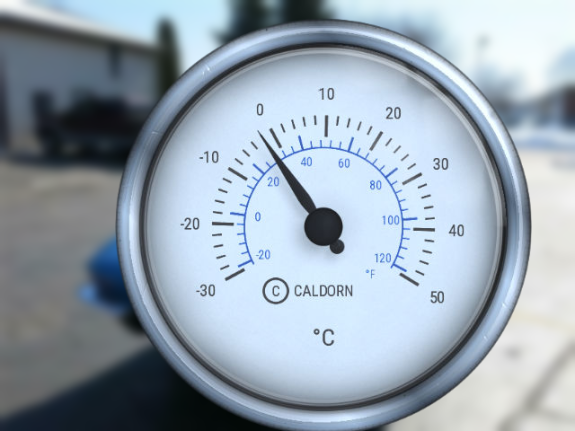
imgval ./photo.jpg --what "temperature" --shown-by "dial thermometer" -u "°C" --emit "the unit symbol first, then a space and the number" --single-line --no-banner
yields °C -2
